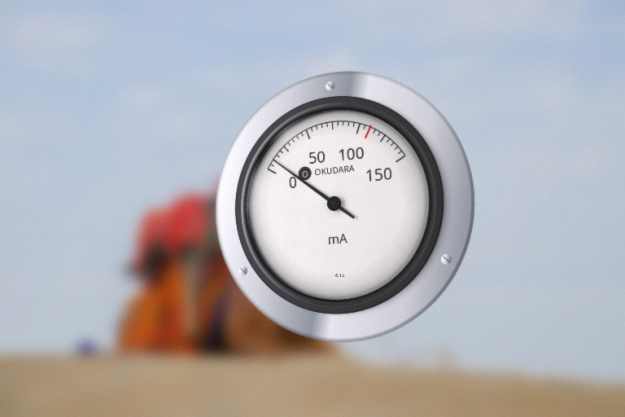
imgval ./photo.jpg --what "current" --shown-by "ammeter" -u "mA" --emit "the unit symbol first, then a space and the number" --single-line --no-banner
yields mA 10
